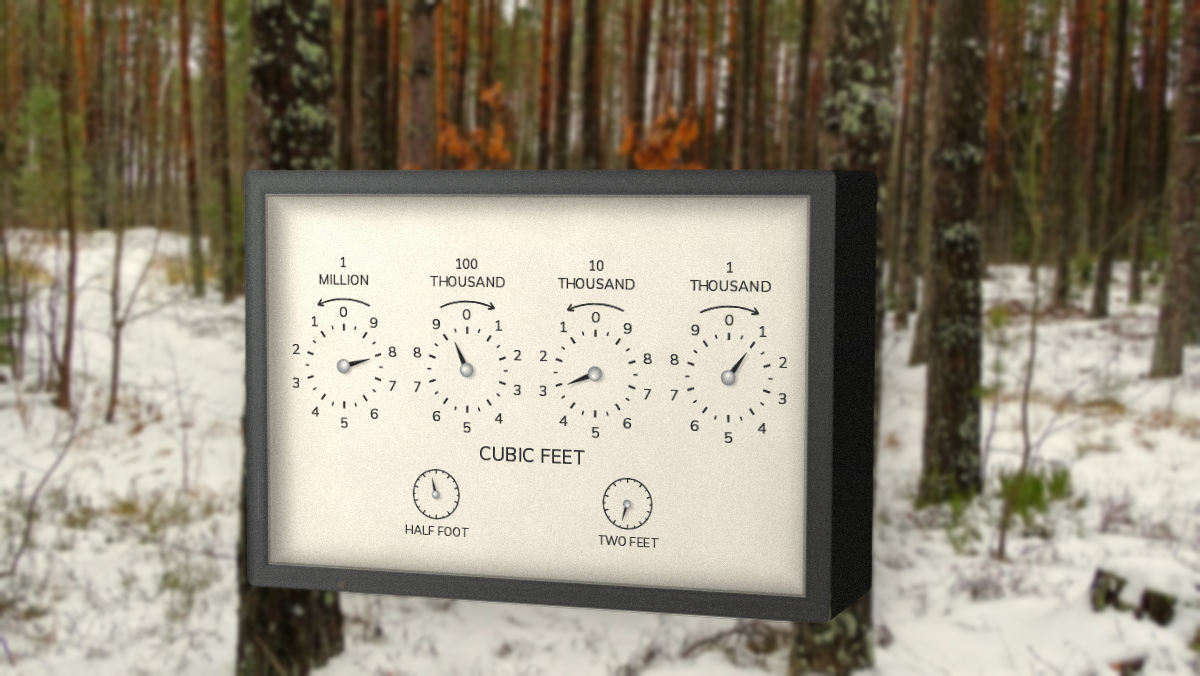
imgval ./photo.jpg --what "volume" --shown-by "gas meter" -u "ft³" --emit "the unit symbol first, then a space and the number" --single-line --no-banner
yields ft³ 793100
